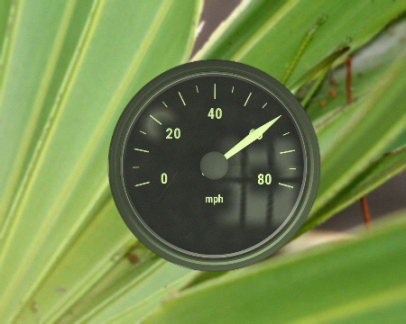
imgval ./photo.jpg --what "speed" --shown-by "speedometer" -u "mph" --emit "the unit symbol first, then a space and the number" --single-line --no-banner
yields mph 60
